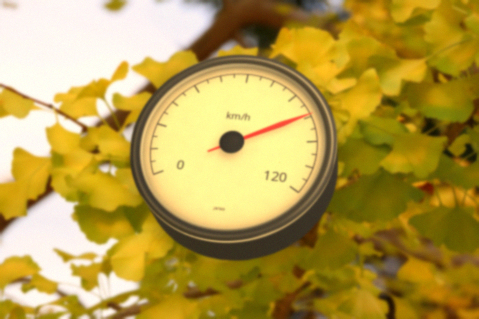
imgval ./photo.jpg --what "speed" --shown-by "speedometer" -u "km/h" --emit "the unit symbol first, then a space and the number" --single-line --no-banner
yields km/h 90
